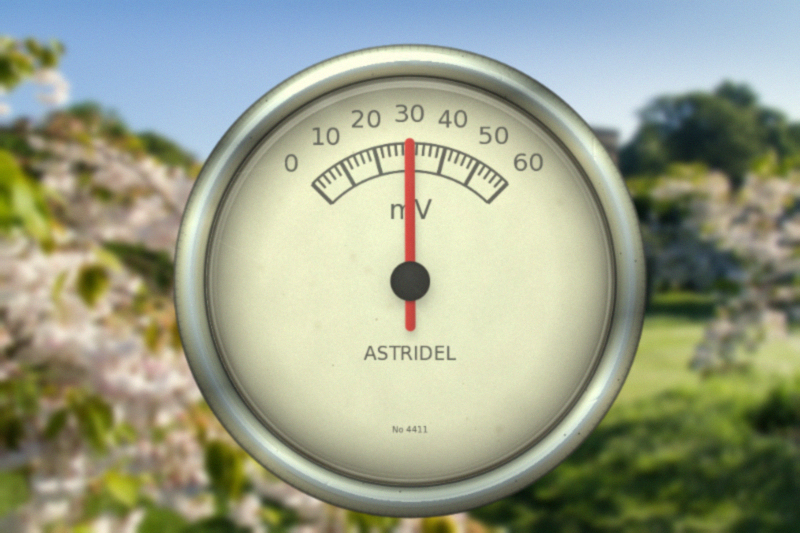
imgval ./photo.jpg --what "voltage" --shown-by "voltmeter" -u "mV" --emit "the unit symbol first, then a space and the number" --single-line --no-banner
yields mV 30
